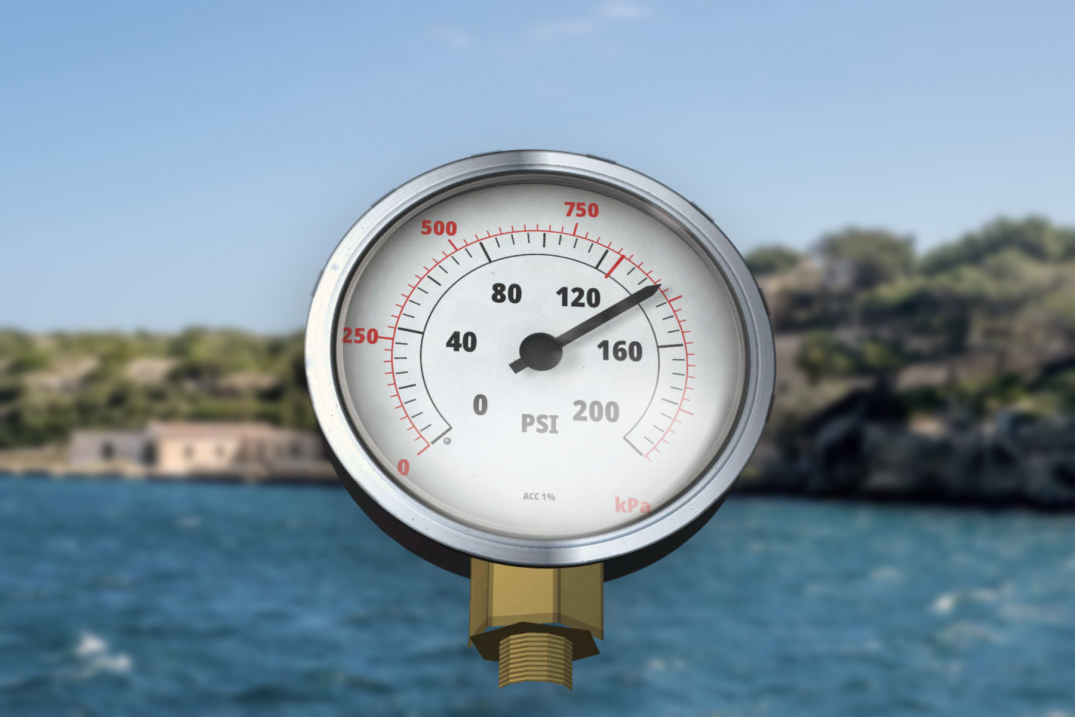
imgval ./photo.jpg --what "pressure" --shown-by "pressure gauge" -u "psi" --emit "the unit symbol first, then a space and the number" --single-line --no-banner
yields psi 140
